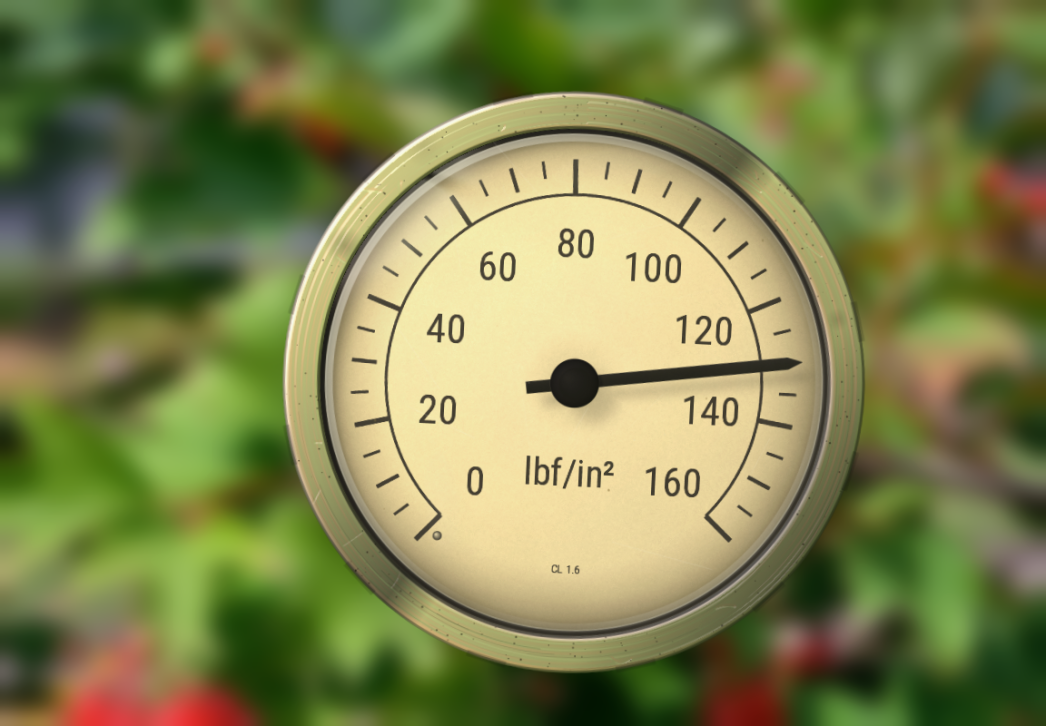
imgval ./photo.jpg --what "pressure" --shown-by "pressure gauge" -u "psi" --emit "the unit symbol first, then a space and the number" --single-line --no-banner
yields psi 130
